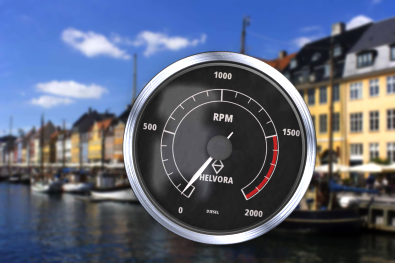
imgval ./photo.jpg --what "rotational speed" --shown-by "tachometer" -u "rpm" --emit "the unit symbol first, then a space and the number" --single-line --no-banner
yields rpm 50
